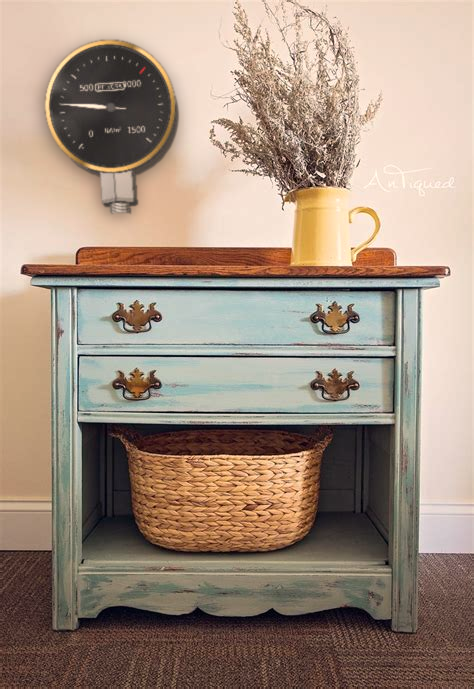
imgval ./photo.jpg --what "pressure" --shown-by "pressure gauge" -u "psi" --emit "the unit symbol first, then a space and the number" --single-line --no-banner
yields psi 300
